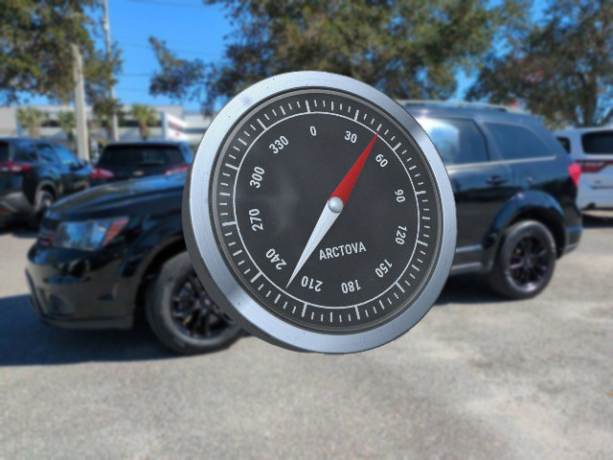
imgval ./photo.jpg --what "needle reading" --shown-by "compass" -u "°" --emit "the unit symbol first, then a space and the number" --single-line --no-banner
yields ° 45
